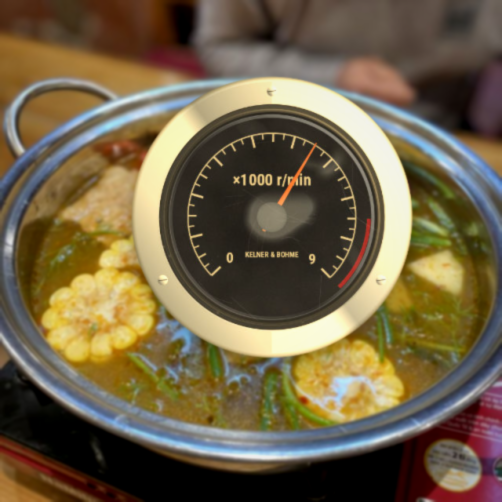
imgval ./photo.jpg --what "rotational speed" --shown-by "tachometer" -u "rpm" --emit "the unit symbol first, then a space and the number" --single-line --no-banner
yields rpm 5500
